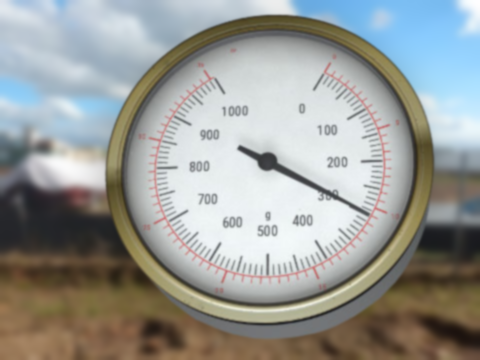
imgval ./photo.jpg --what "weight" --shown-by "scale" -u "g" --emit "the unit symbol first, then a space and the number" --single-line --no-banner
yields g 300
